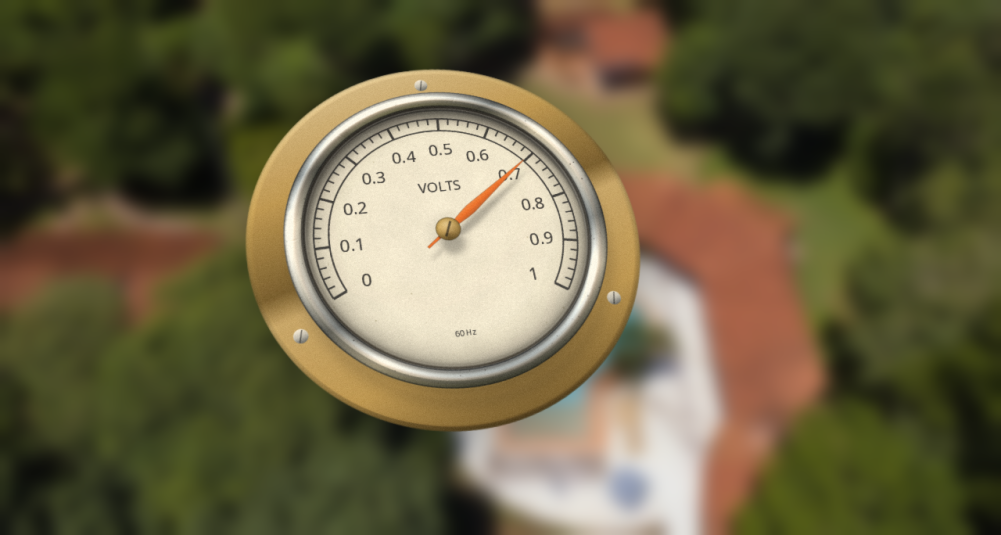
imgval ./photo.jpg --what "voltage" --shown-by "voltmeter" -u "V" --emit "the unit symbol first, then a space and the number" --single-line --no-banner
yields V 0.7
